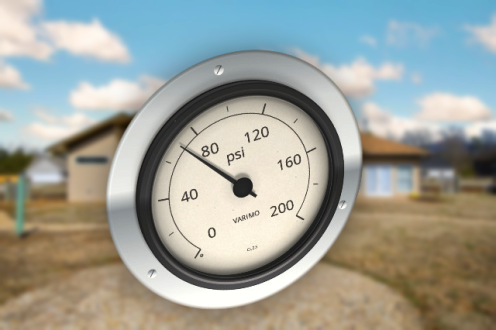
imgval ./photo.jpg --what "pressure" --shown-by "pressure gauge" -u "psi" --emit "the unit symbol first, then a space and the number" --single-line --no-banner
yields psi 70
